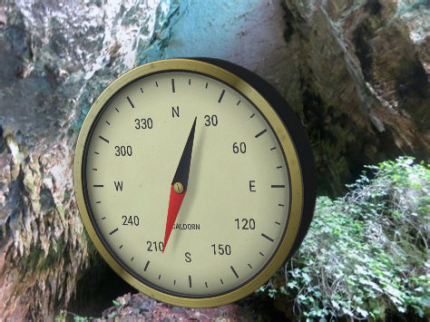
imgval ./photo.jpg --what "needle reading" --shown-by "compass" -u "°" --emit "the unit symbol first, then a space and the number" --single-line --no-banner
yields ° 200
